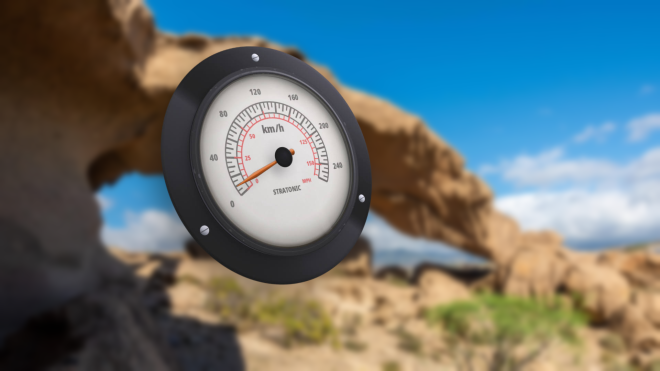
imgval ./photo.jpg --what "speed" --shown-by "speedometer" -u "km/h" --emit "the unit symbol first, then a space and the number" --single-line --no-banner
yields km/h 10
